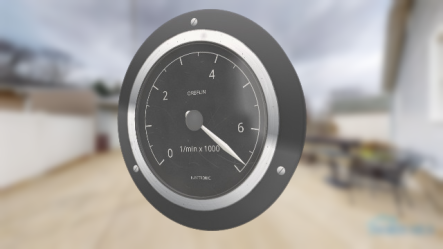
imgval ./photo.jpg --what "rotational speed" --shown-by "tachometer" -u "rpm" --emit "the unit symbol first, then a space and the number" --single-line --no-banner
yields rpm 6750
